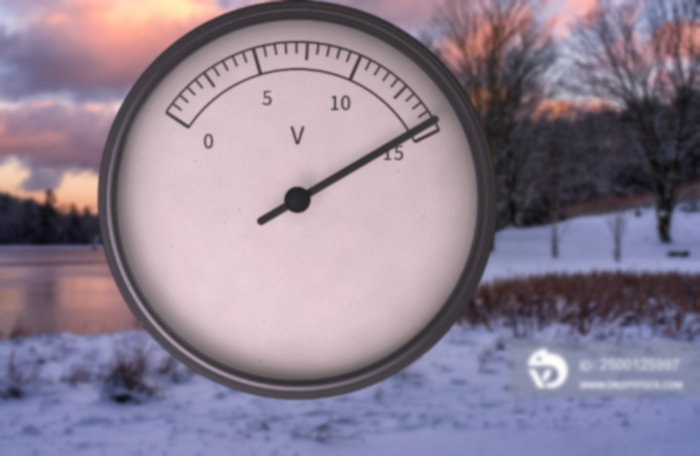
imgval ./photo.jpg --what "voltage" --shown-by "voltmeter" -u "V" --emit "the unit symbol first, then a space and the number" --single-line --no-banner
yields V 14.5
